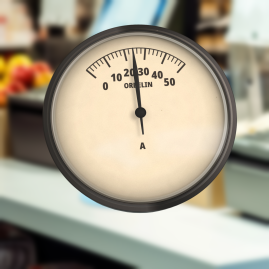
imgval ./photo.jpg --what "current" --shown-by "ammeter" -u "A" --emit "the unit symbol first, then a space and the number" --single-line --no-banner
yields A 24
